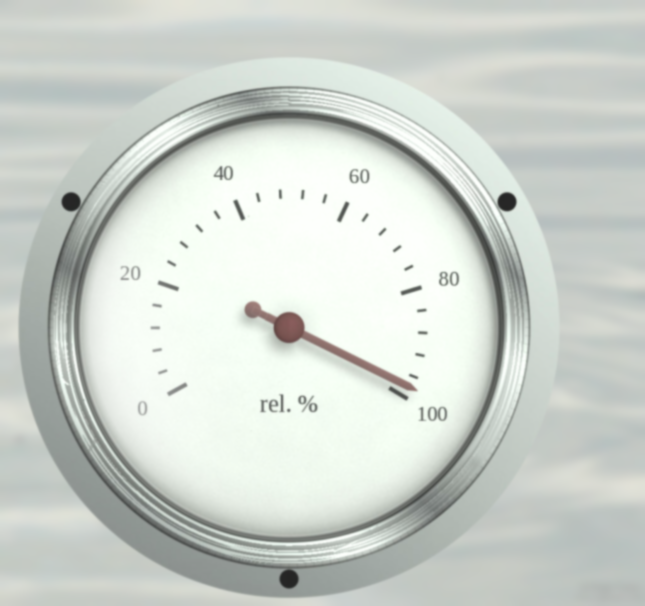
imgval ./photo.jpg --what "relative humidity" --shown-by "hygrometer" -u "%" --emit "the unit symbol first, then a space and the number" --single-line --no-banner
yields % 98
